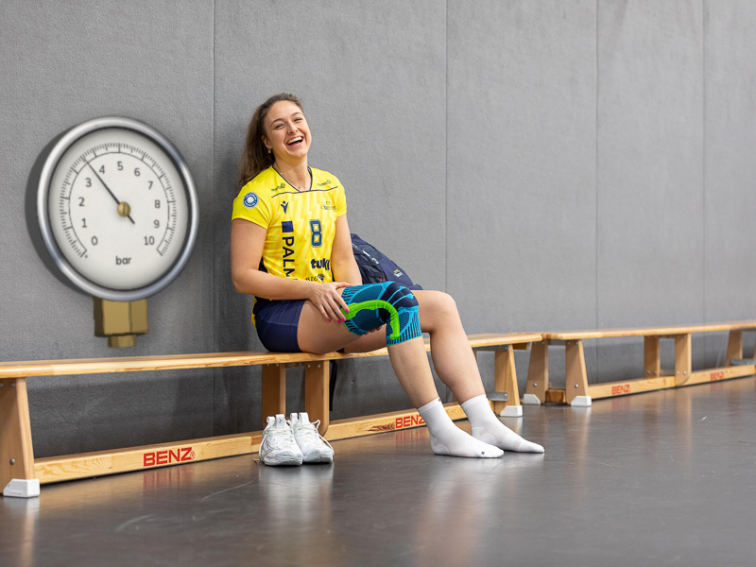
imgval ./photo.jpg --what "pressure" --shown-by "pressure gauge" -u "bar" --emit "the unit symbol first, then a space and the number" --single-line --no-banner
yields bar 3.5
